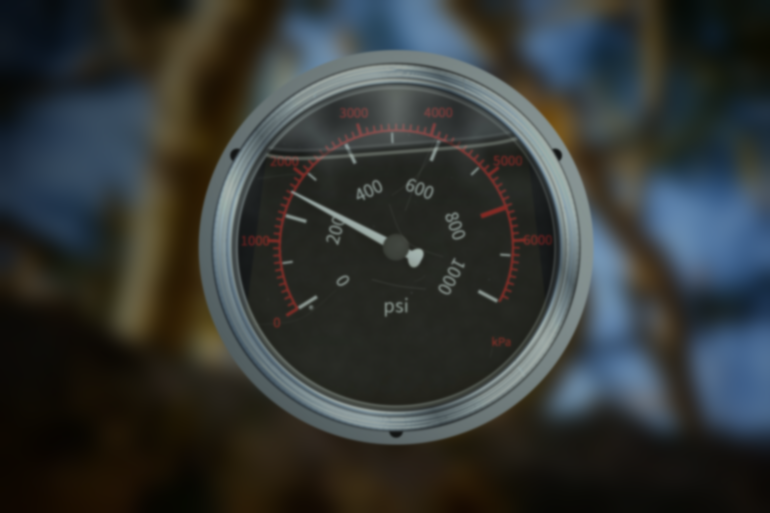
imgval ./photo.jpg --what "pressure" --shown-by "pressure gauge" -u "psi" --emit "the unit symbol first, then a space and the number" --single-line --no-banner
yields psi 250
